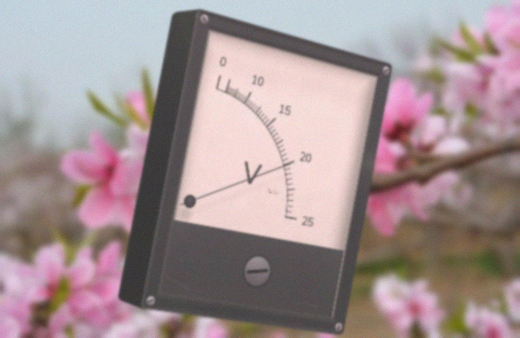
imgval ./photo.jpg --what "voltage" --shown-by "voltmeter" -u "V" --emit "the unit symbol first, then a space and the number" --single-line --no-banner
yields V 20
